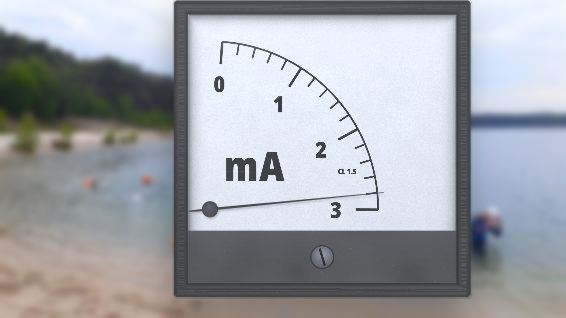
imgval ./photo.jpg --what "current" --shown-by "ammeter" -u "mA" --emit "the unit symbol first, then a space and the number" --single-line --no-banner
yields mA 2.8
